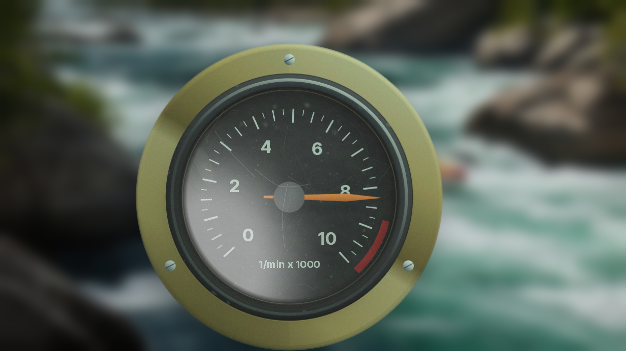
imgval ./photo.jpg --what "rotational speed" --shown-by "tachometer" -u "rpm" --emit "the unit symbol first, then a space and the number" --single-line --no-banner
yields rpm 8250
